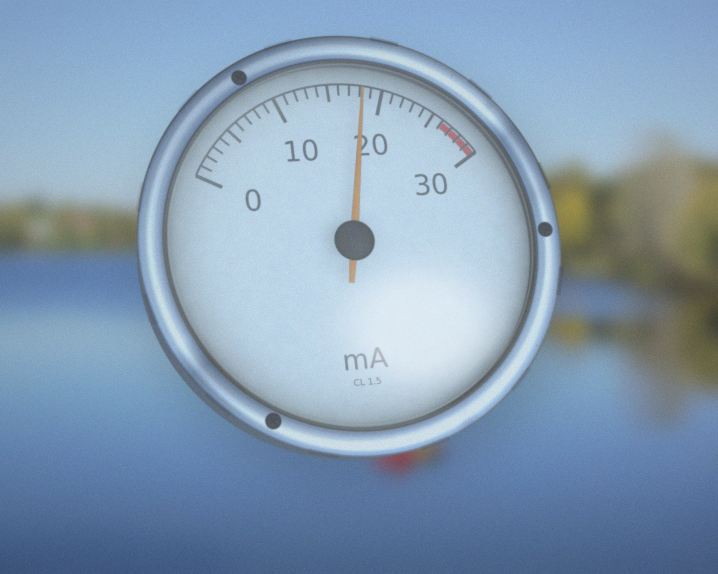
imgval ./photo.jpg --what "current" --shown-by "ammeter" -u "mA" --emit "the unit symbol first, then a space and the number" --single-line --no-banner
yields mA 18
